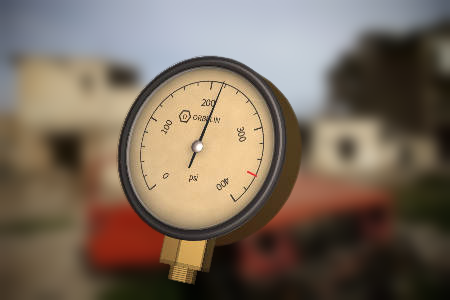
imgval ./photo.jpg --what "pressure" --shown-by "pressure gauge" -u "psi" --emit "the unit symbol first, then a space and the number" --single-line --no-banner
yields psi 220
